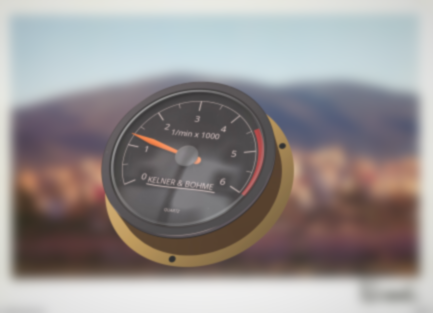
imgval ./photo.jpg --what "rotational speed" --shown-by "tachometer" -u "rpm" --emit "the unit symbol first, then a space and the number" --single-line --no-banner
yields rpm 1250
